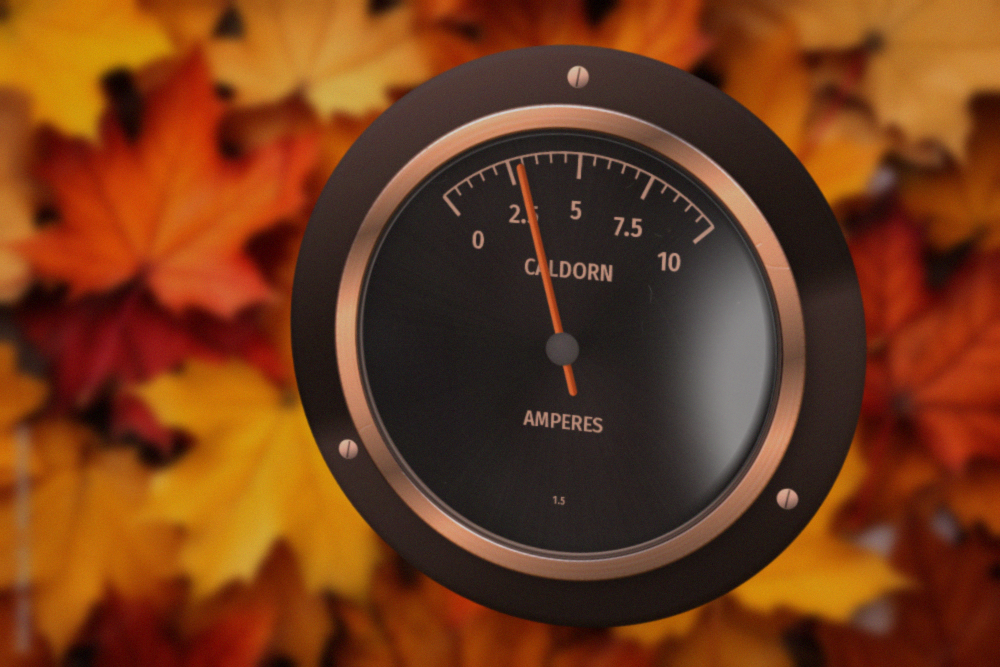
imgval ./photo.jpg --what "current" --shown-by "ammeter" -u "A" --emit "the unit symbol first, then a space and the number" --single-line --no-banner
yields A 3
